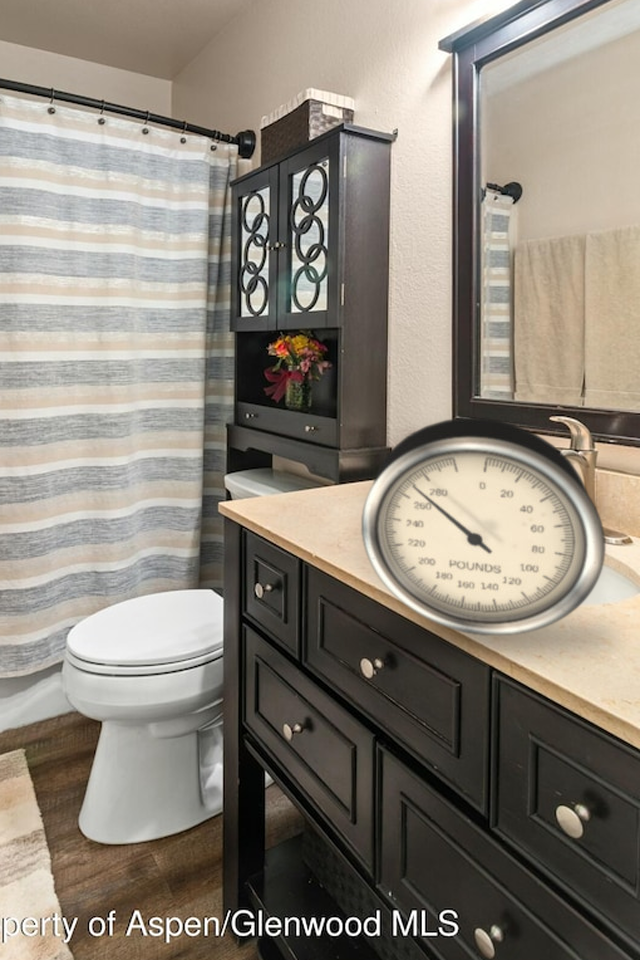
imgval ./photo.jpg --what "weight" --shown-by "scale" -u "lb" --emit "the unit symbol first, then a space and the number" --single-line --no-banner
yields lb 270
